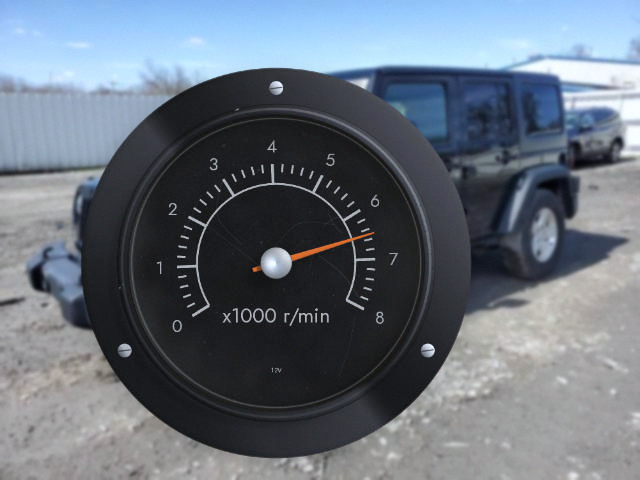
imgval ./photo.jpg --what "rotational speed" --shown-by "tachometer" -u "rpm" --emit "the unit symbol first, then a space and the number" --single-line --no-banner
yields rpm 6500
